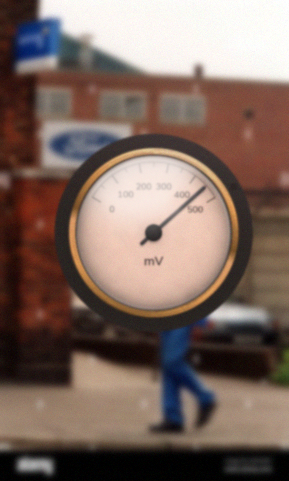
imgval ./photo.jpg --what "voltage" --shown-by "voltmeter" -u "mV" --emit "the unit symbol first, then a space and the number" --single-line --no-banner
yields mV 450
